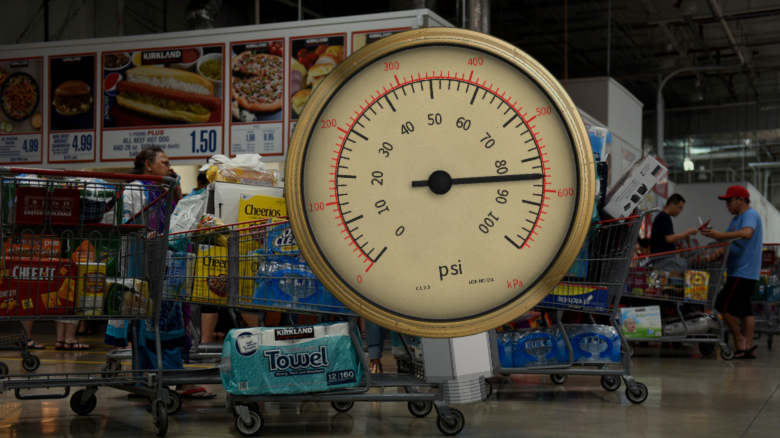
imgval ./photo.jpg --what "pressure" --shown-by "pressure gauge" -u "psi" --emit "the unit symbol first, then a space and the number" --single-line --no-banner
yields psi 84
